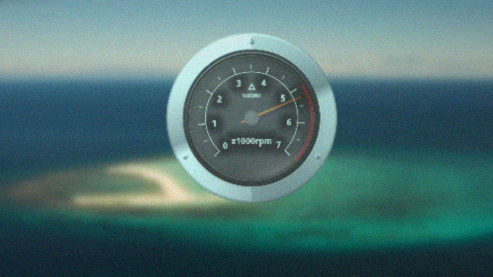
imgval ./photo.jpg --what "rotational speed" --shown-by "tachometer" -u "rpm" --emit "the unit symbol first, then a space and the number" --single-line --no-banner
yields rpm 5250
